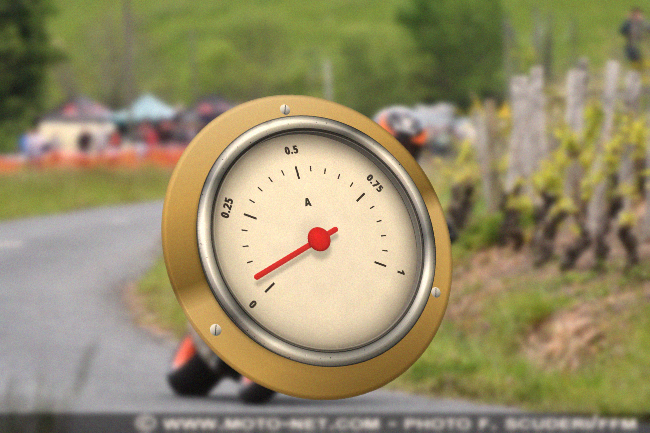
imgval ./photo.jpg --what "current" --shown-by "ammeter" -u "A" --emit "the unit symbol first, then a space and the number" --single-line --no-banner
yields A 0.05
